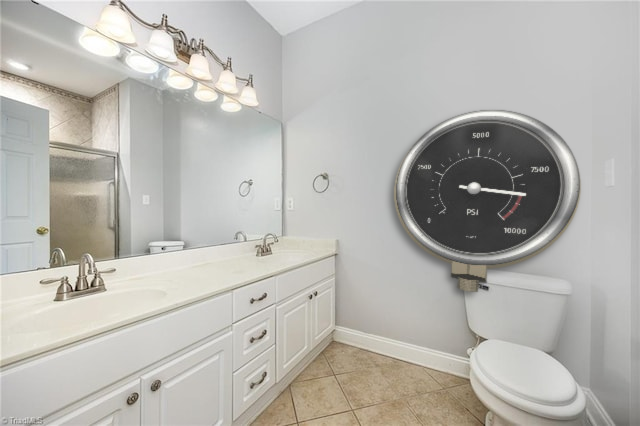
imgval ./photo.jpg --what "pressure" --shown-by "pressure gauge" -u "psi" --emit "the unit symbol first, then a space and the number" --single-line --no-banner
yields psi 8500
